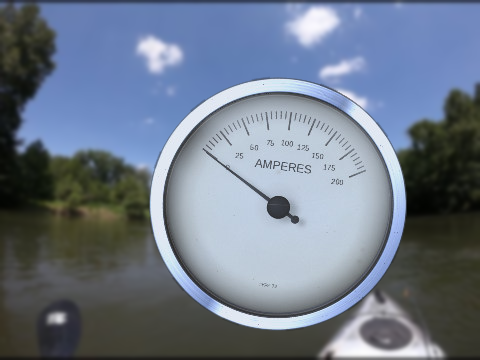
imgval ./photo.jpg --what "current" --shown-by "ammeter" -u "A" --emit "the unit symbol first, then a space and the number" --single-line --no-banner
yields A 0
